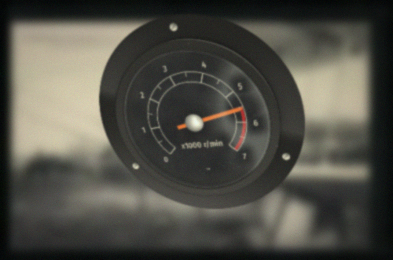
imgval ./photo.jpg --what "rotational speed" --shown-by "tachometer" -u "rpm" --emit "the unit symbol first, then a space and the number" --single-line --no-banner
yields rpm 5500
